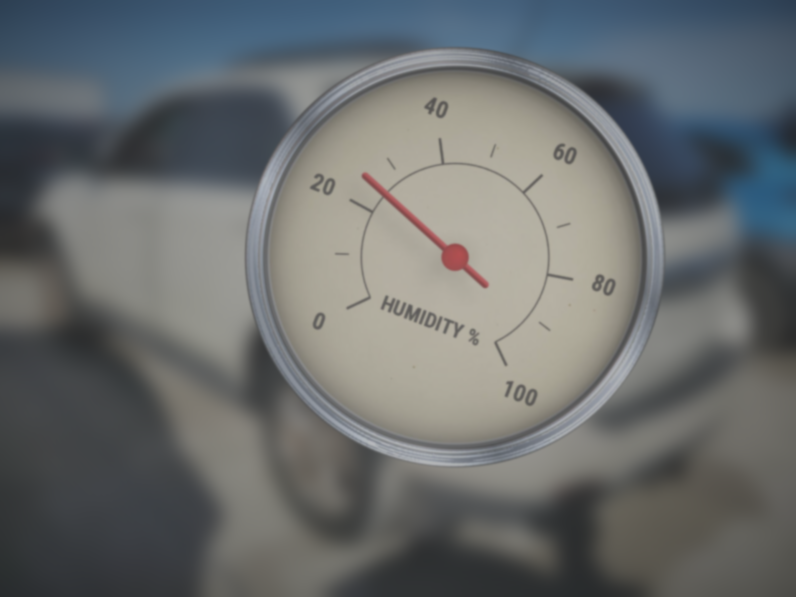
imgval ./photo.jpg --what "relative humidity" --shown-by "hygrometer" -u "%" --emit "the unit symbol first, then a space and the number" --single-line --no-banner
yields % 25
